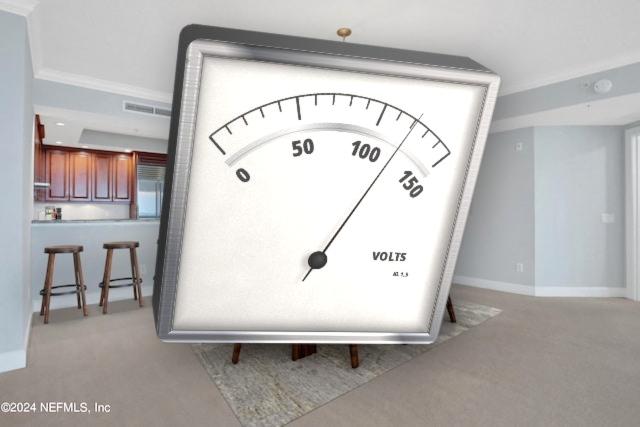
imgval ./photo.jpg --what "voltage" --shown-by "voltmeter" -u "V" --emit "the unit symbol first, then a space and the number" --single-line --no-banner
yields V 120
